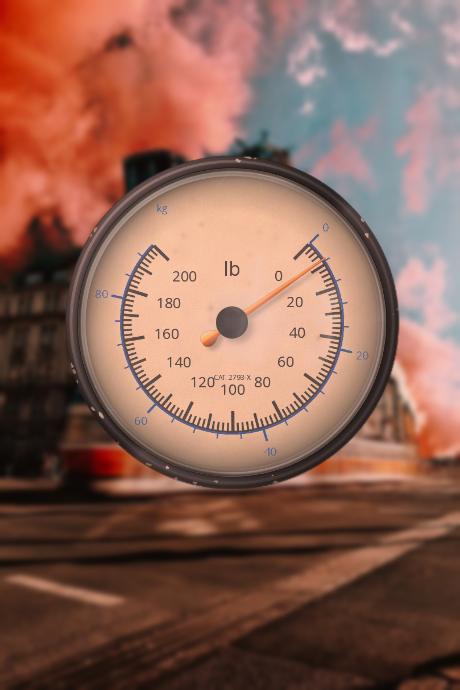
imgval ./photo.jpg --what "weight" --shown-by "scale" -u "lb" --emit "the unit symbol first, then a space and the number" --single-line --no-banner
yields lb 8
